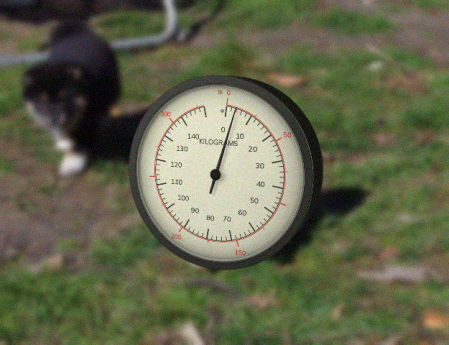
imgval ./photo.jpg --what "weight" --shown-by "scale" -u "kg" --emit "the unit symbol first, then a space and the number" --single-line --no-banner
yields kg 4
